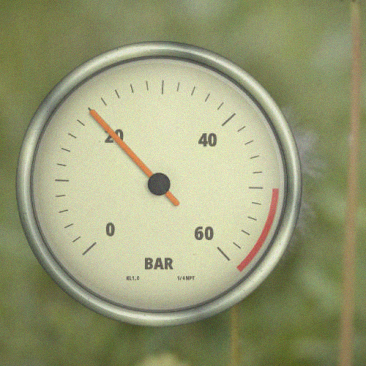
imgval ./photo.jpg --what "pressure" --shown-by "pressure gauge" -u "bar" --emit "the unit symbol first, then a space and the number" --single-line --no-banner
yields bar 20
